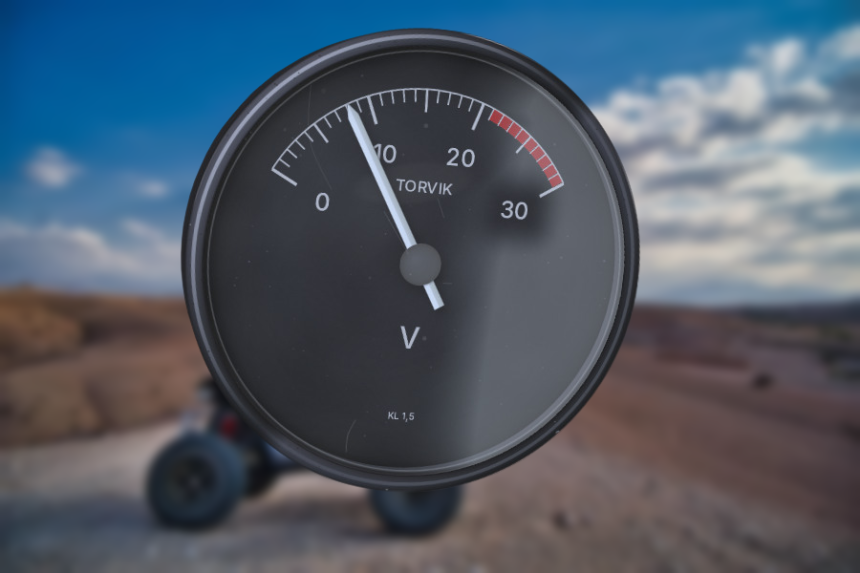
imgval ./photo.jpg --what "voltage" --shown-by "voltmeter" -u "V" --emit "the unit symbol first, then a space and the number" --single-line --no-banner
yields V 8
